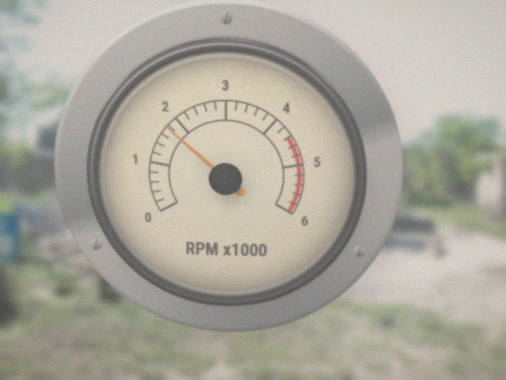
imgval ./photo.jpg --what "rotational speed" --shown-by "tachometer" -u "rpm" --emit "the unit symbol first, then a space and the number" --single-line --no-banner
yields rpm 1800
